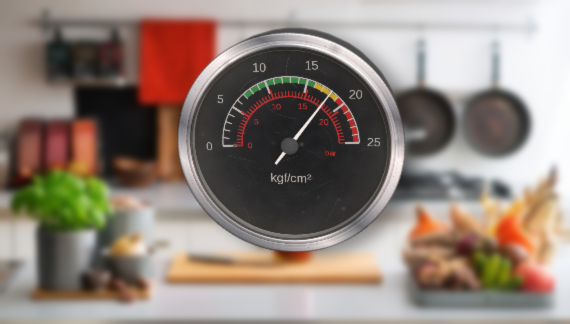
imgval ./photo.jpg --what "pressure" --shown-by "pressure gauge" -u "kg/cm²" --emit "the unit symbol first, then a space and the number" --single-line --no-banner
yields kg/cm² 18
